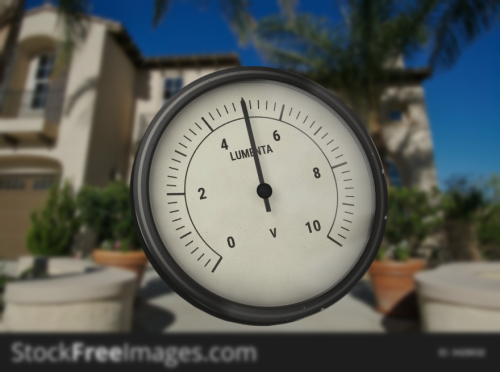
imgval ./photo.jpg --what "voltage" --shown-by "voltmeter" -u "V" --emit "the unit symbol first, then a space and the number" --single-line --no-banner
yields V 5
